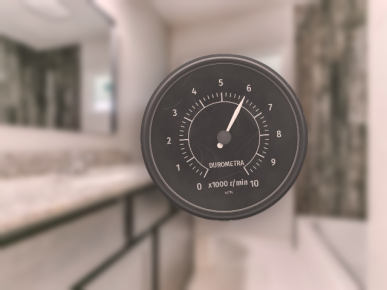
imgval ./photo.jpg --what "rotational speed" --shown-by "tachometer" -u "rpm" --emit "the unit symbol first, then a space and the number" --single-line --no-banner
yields rpm 6000
